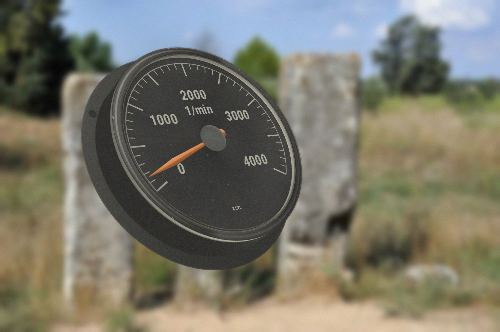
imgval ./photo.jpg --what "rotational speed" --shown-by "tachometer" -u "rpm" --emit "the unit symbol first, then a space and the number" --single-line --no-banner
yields rpm 150
